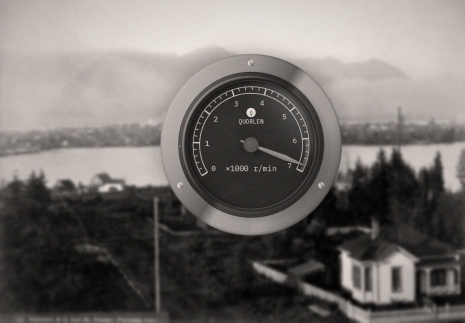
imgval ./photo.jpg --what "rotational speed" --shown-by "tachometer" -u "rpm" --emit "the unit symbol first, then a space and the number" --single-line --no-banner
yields rpm 6800
